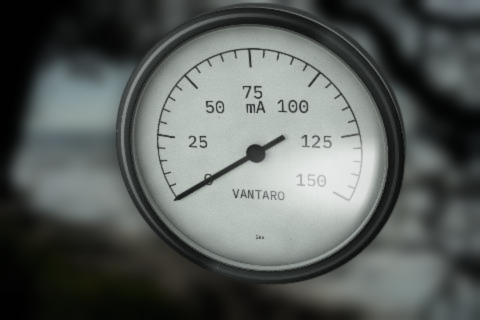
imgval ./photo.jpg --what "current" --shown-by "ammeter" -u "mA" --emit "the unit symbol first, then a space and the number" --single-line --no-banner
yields mA 0
